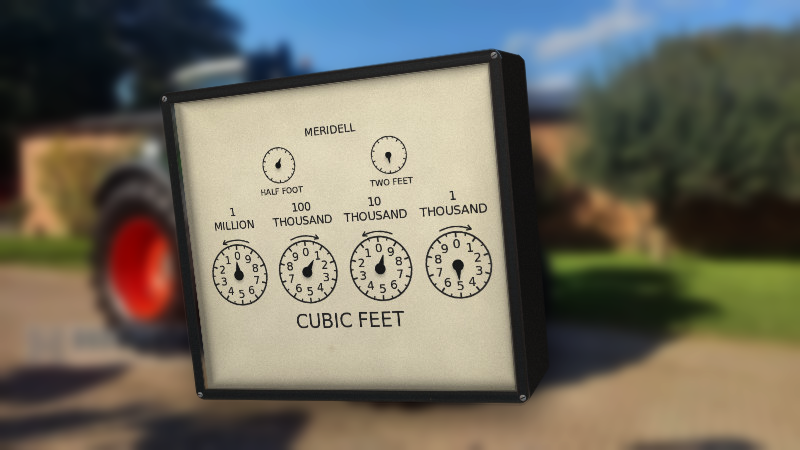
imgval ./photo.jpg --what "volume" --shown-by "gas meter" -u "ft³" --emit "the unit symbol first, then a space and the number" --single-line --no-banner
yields ft³ 9500
